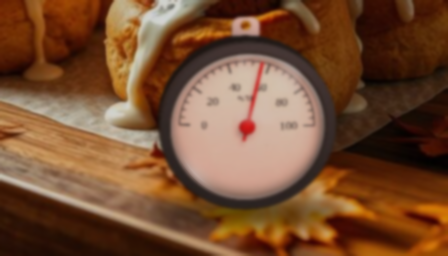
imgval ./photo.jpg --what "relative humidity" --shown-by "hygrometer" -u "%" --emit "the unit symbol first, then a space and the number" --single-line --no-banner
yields % 56
